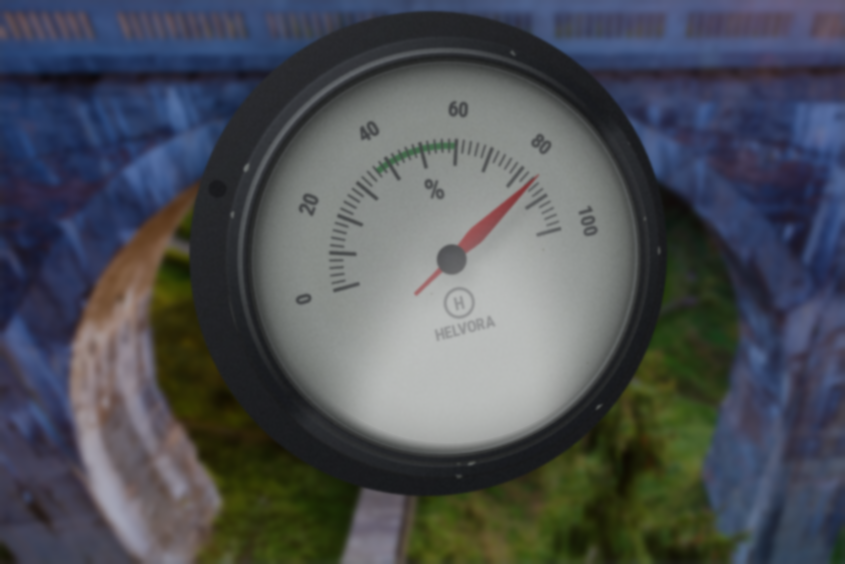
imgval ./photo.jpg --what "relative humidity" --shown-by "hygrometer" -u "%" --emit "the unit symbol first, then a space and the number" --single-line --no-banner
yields % 84
